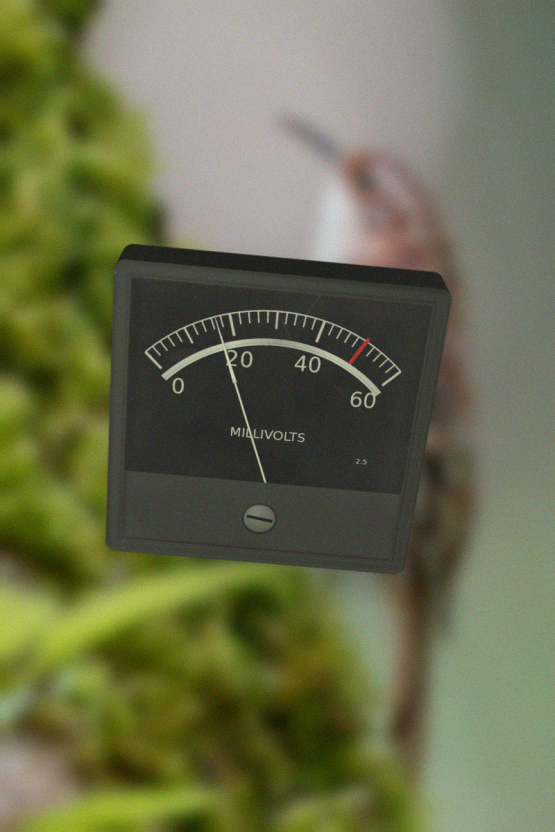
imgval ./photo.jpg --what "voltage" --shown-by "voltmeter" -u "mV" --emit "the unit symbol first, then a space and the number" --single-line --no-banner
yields mV 17
